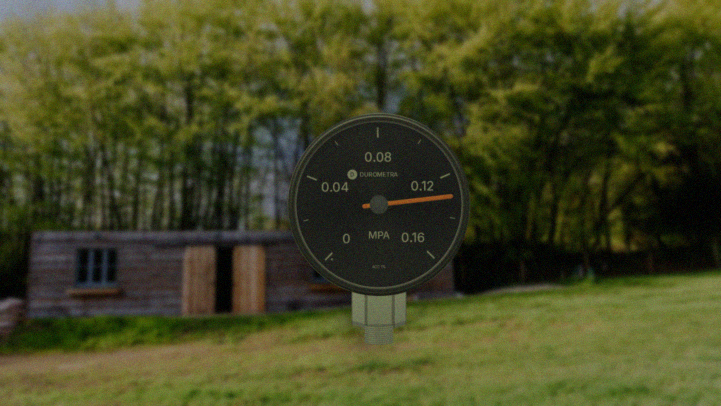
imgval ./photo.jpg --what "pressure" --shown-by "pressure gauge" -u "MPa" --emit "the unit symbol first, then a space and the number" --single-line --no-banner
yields MPa 0.13
